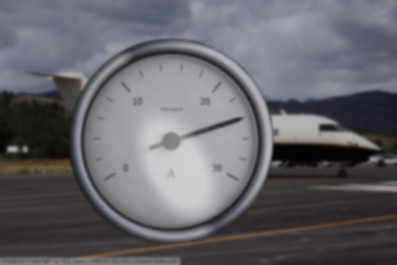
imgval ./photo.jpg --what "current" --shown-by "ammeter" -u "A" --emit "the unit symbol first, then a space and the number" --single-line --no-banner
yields A 24
